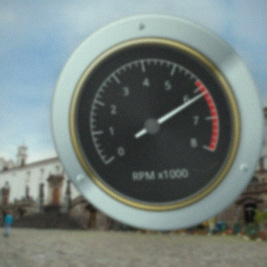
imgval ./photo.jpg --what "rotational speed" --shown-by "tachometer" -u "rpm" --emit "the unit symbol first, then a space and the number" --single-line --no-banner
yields rpm 6200
